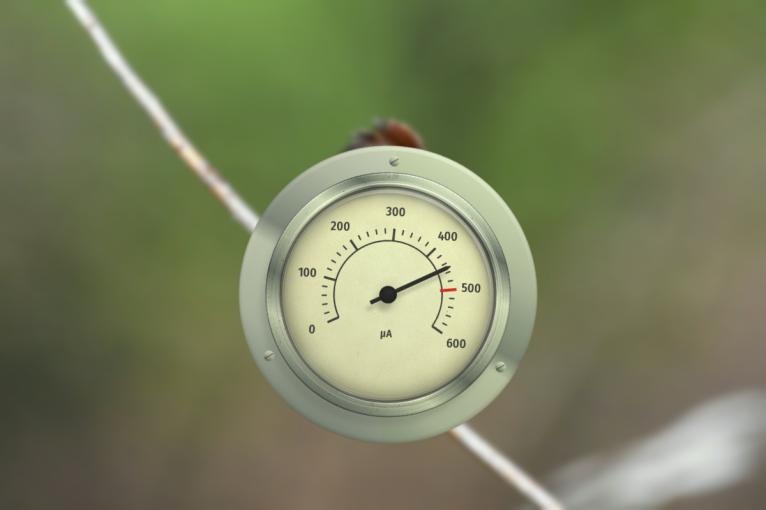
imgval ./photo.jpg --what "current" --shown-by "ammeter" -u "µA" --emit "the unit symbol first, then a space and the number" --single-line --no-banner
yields µA 450
